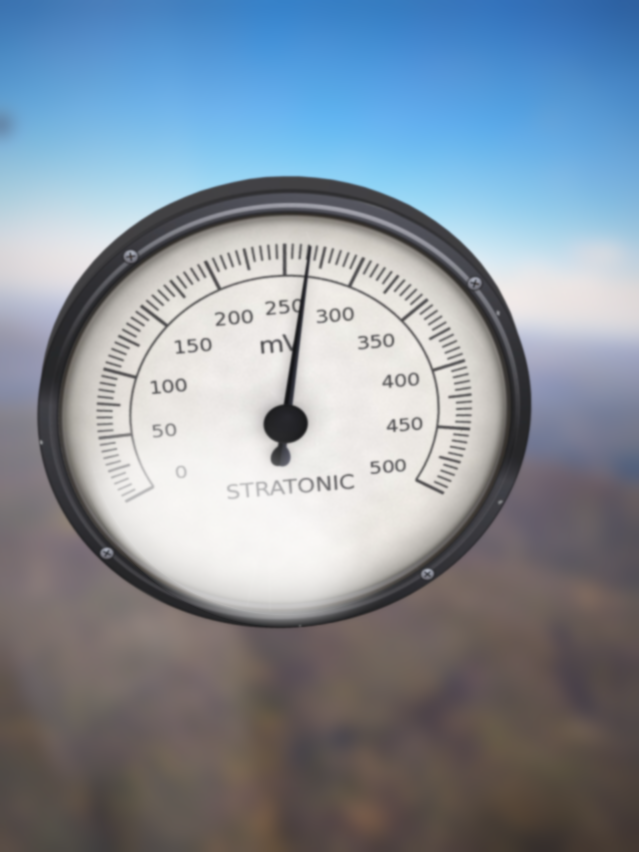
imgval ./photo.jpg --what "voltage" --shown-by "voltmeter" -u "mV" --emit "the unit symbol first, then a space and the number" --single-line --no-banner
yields mV 265
